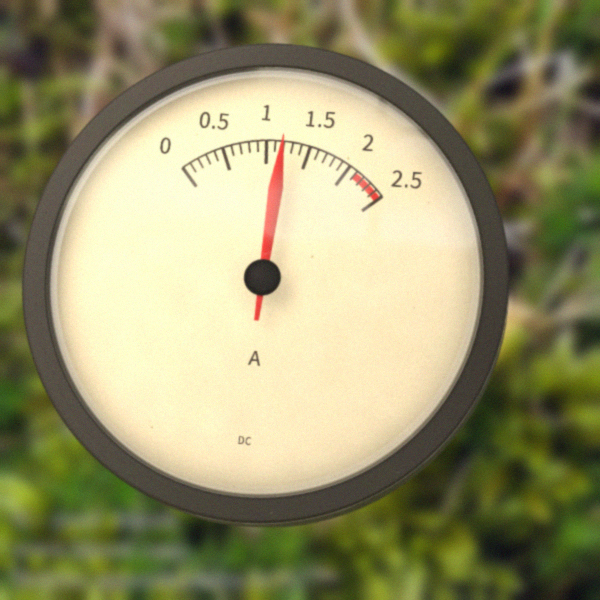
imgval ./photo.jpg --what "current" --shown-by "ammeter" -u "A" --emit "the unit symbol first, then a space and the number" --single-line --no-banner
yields A 1.2
